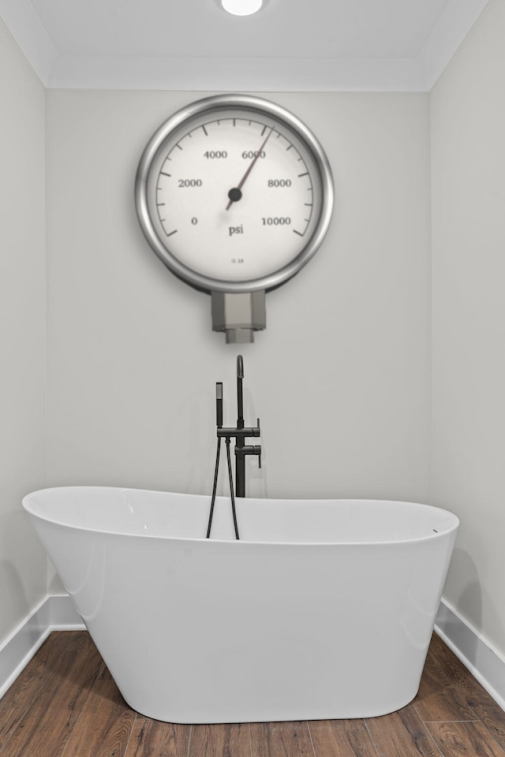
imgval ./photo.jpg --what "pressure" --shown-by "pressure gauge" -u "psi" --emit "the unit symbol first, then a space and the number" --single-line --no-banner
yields psi 6250
